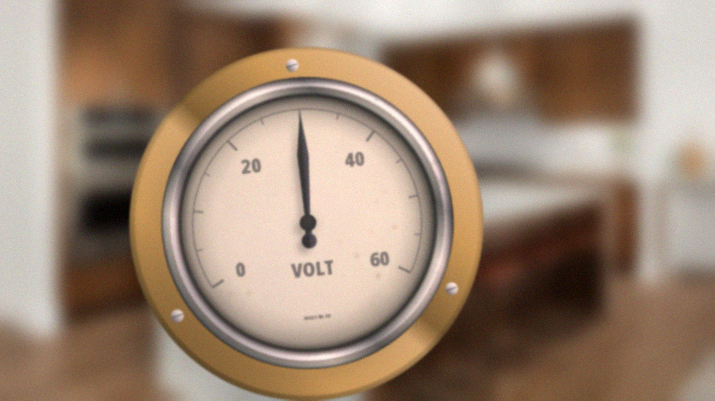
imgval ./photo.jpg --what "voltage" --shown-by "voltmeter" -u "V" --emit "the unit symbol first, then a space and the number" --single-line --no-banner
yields V 30
